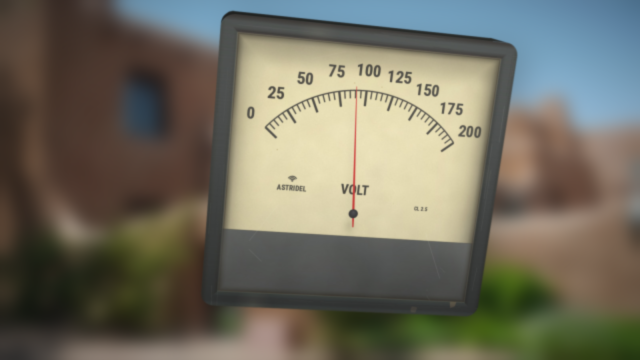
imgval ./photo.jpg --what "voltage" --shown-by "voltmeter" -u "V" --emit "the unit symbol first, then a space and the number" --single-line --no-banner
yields V 90
